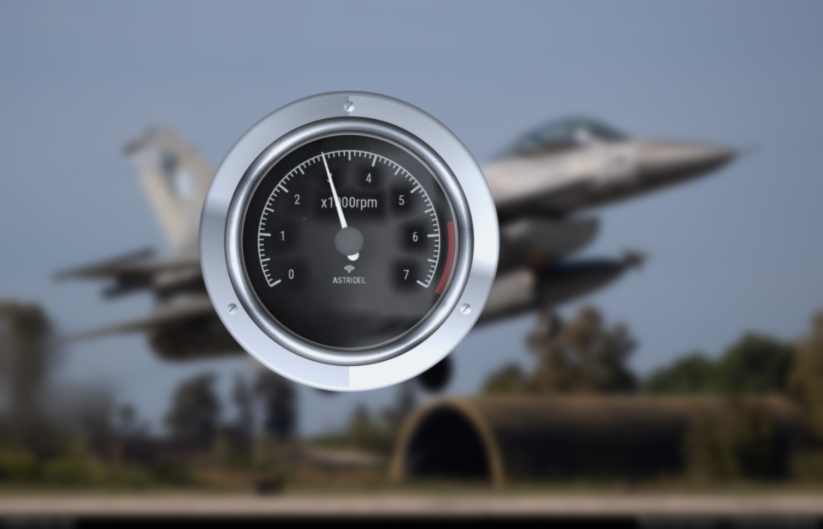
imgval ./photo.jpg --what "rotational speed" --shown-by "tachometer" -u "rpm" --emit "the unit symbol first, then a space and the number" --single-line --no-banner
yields rpm 3000
